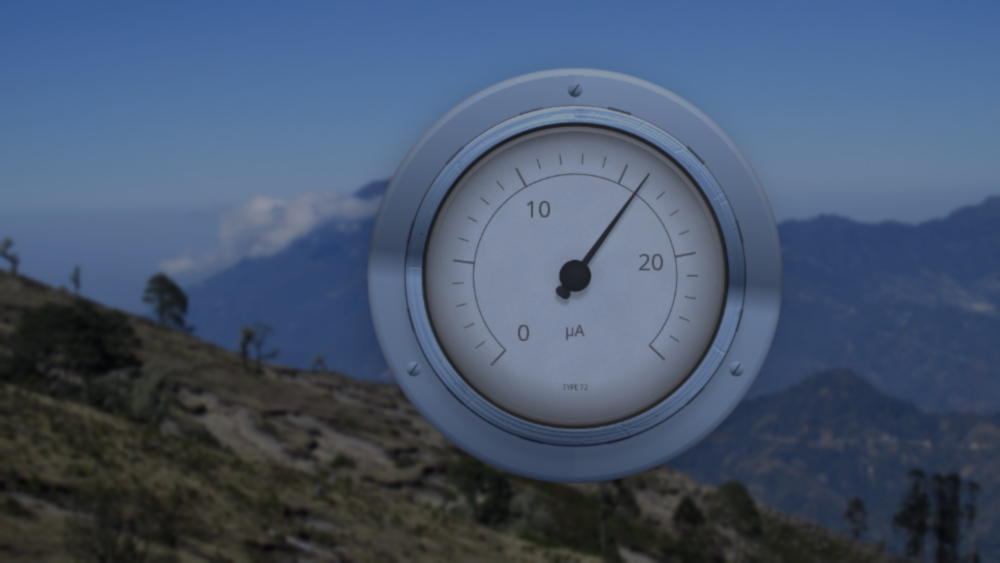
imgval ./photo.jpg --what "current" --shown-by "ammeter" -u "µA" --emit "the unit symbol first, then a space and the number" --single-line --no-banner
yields µA 16
